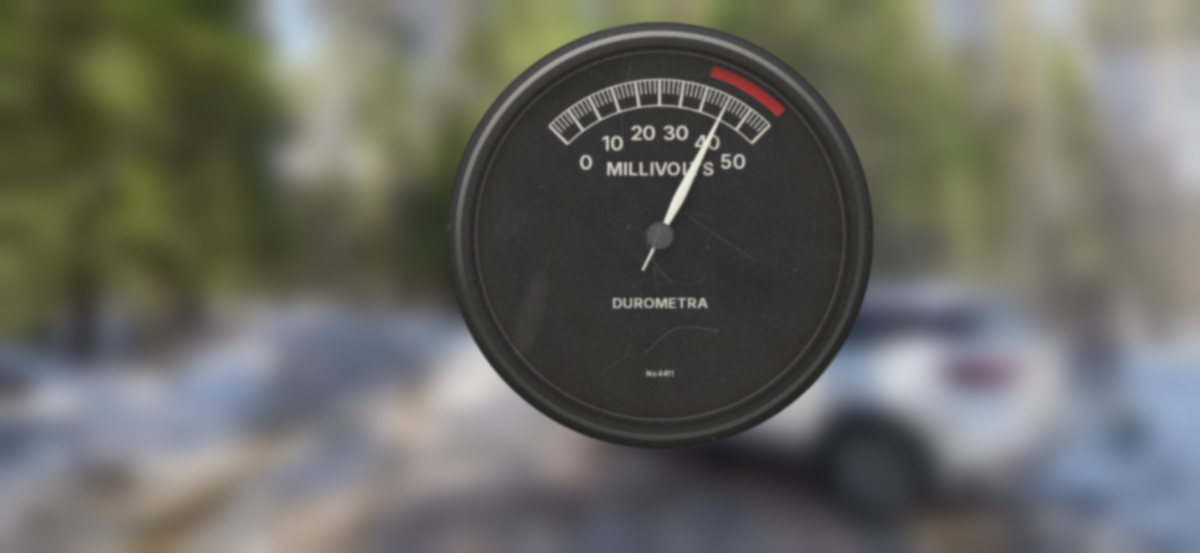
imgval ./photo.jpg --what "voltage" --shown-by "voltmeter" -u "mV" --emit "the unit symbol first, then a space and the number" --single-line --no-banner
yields mV 40
